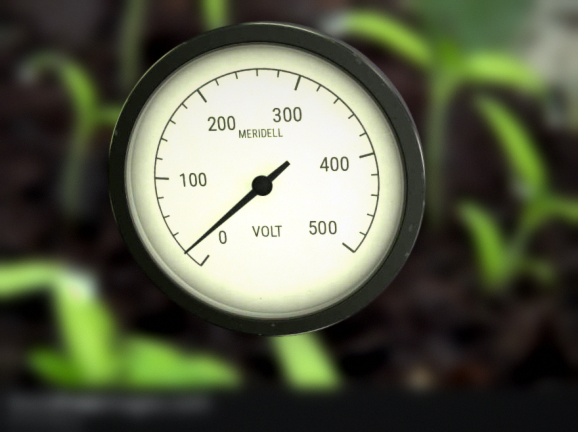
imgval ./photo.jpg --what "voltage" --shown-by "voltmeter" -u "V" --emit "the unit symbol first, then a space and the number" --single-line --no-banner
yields V 20
